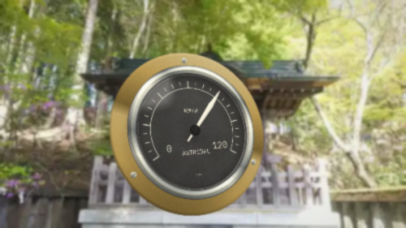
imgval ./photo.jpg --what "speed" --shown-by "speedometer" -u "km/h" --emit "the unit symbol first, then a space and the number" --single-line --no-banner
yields km/h 80
